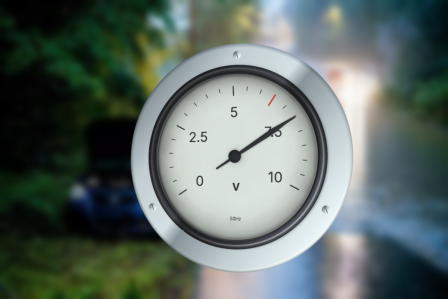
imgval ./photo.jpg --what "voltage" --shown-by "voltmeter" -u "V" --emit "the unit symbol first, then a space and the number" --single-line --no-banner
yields V 7.5
